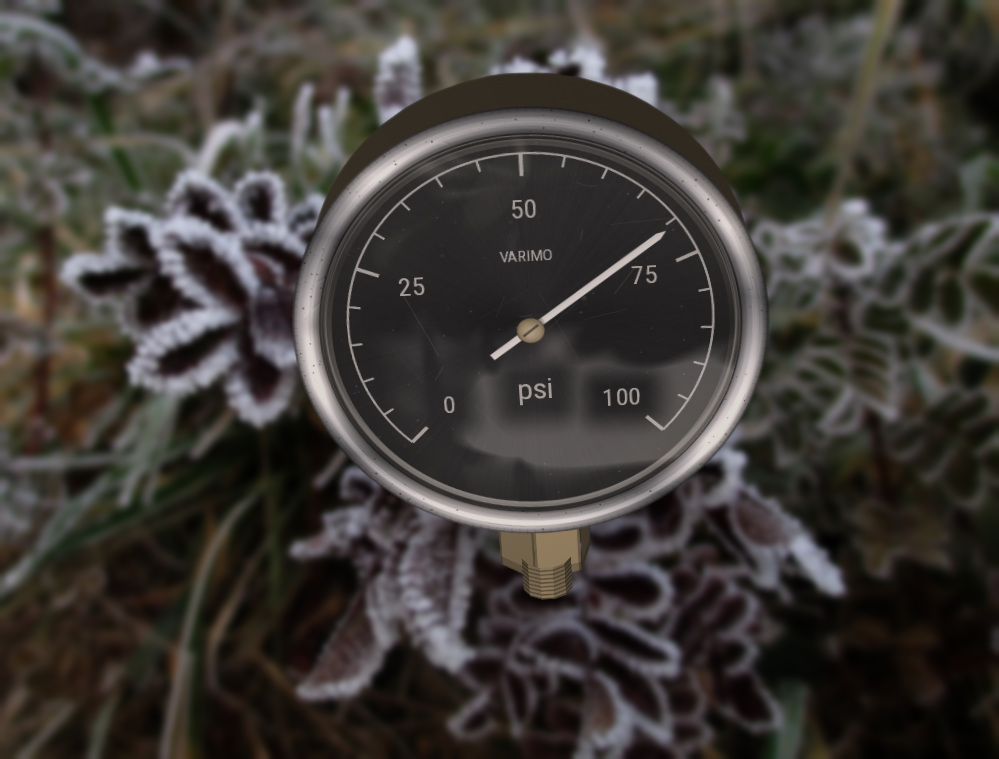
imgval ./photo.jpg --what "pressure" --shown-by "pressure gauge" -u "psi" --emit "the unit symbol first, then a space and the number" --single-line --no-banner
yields psi 70
